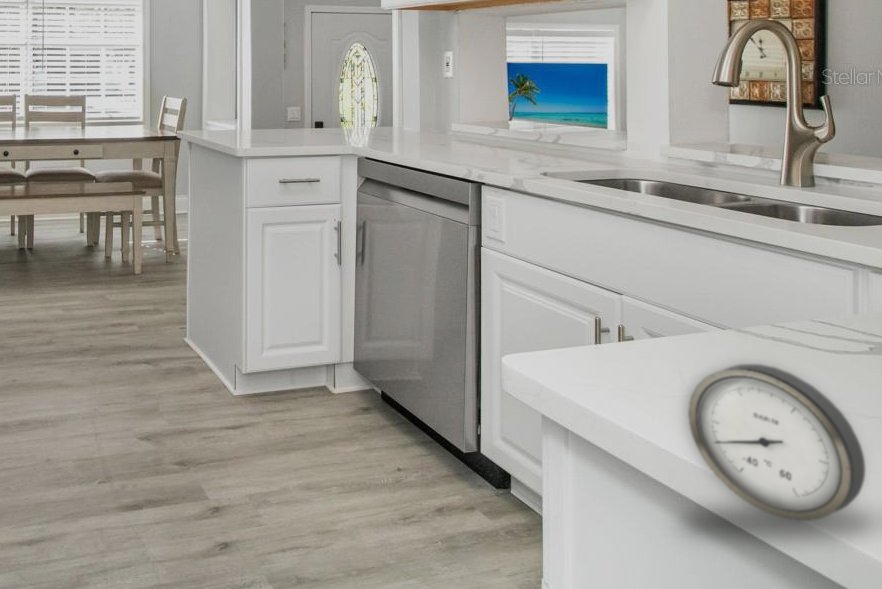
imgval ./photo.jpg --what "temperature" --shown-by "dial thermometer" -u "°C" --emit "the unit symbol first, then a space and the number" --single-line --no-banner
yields °C -28
